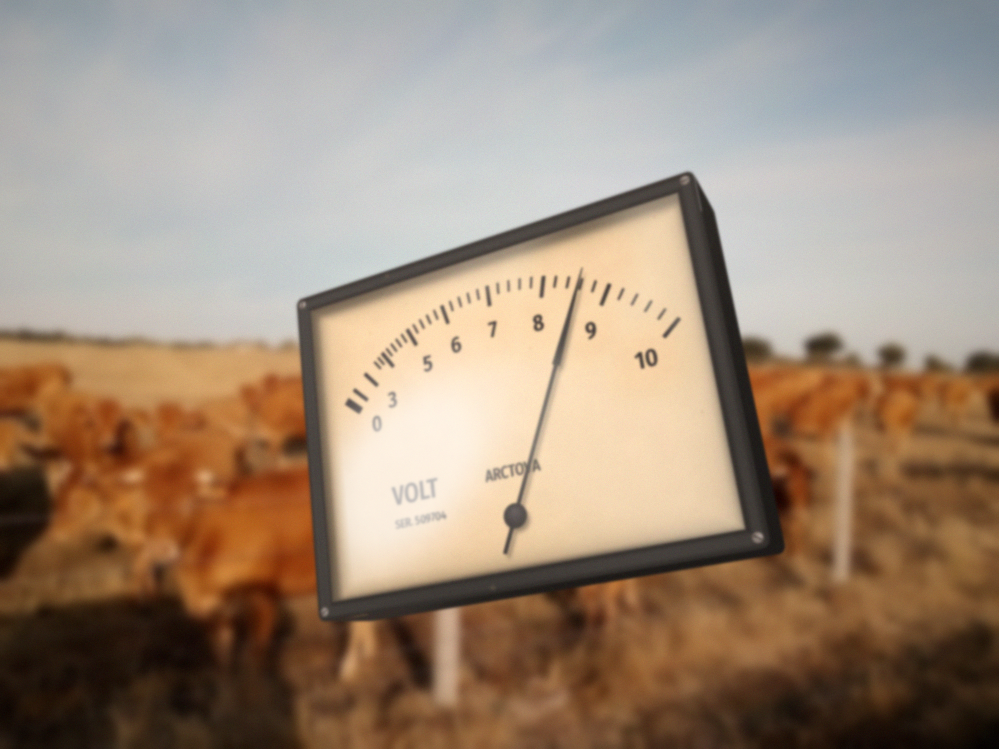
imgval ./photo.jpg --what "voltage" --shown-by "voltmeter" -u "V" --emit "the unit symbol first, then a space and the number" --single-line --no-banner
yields V 8.6
